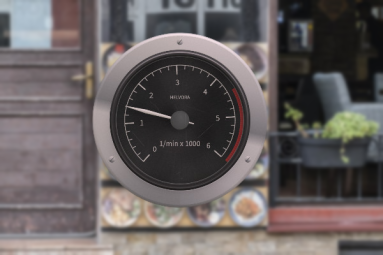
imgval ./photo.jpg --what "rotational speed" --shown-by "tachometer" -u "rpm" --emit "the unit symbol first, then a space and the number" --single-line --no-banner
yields rpm 1400
